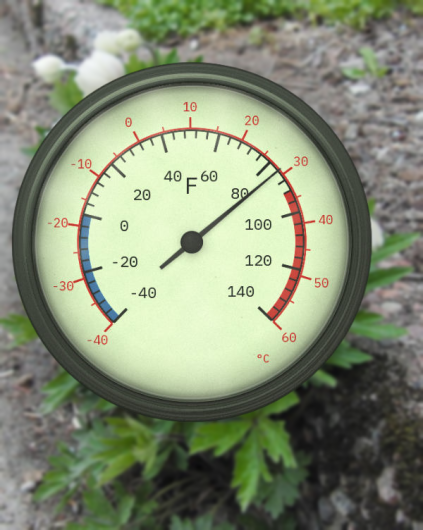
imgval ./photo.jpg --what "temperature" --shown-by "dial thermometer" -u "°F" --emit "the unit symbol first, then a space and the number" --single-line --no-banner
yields °F 84
